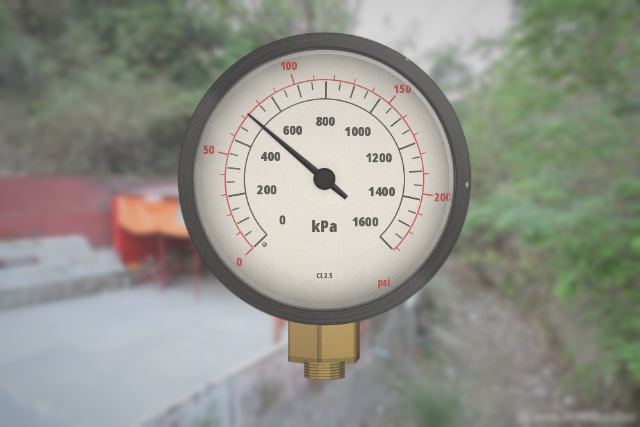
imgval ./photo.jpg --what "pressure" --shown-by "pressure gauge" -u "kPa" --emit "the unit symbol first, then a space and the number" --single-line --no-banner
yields kPa 500
